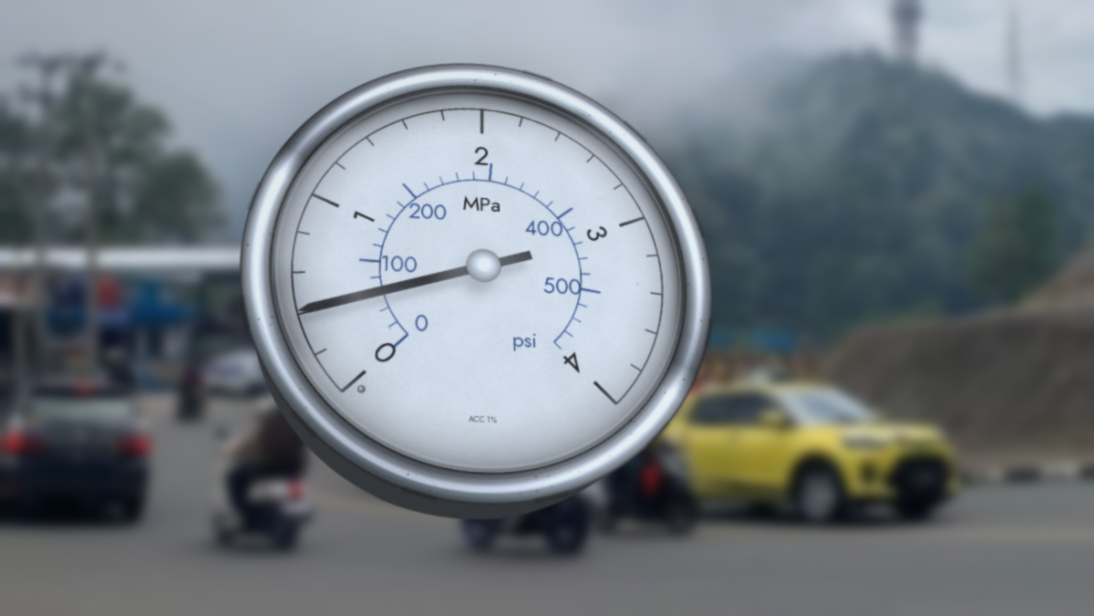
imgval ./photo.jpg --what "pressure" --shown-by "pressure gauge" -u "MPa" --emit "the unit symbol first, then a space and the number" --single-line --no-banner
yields MPa 0.4
